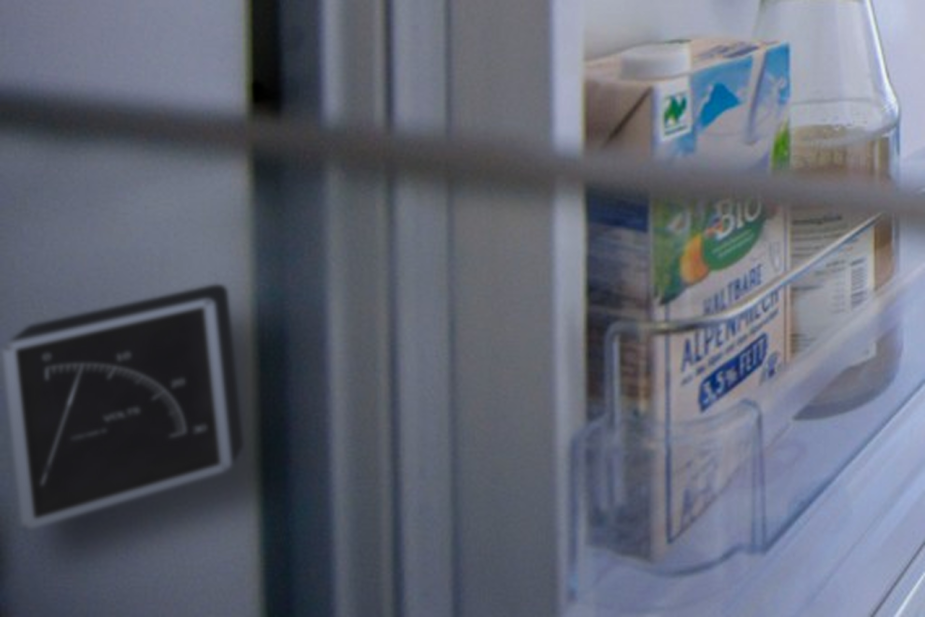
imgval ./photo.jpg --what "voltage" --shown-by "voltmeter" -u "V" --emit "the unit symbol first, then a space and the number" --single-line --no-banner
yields V 5
